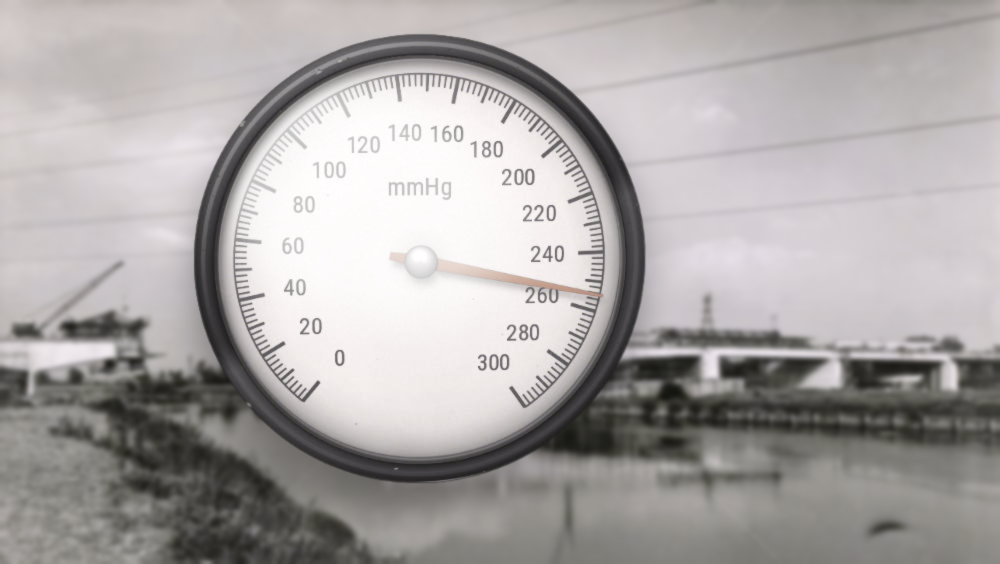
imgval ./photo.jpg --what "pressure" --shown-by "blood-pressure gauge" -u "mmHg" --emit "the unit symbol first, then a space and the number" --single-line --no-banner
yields mmHg 254
